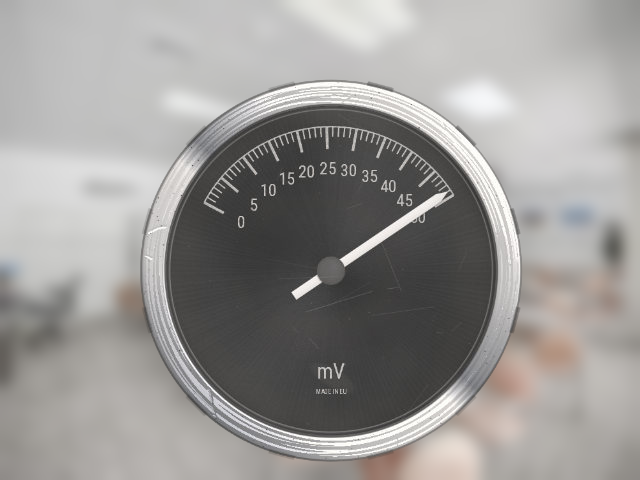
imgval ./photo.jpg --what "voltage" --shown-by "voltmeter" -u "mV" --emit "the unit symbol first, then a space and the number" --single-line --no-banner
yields mV 49
